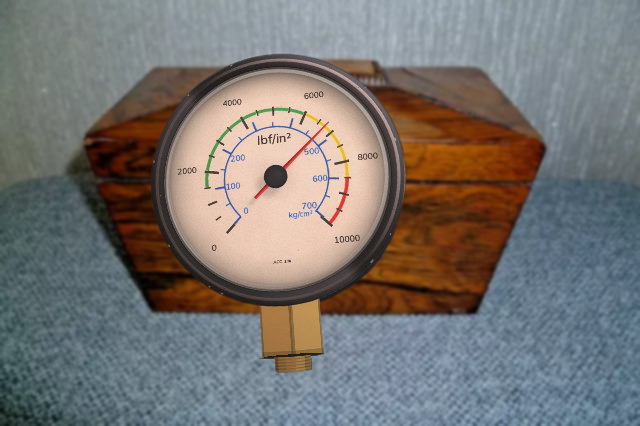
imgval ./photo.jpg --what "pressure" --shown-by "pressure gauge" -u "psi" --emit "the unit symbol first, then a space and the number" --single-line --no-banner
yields psi 6750
